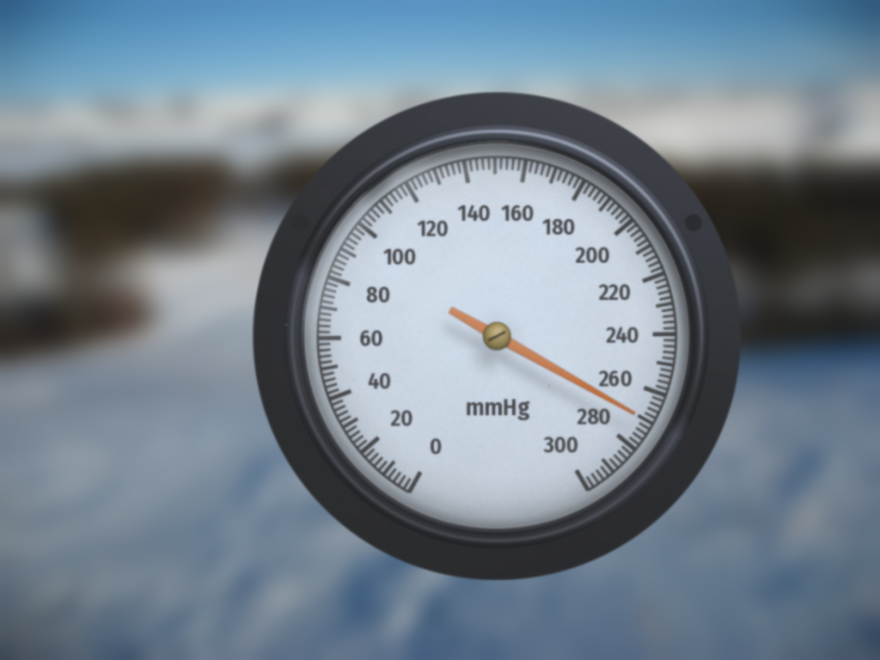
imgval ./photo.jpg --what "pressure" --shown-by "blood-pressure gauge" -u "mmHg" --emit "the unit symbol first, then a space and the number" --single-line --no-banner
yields mmHg 270
